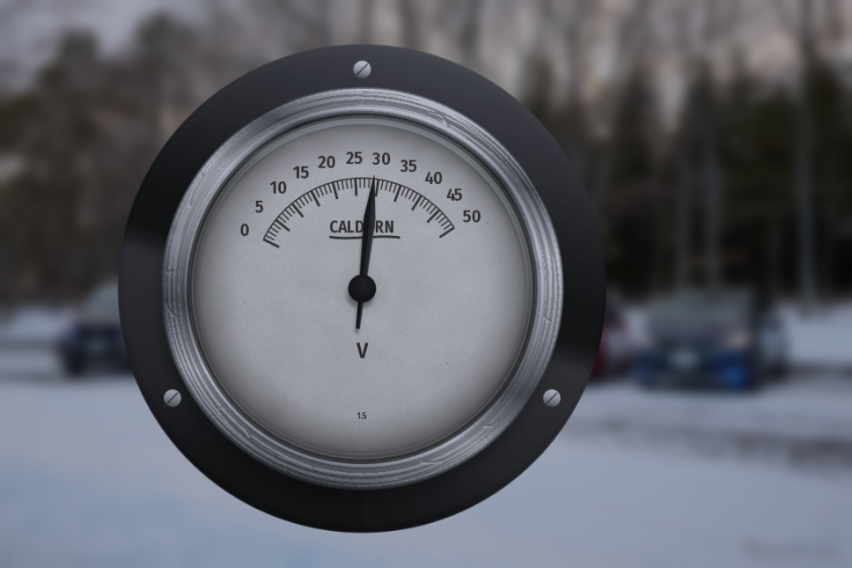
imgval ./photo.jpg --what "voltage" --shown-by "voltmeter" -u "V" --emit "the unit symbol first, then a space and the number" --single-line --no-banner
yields V 29
